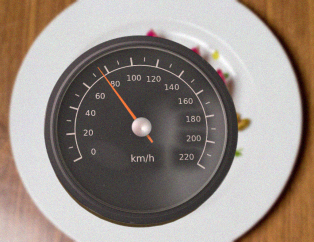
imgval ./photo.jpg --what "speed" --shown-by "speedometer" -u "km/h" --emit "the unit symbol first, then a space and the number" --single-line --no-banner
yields km/h 75
